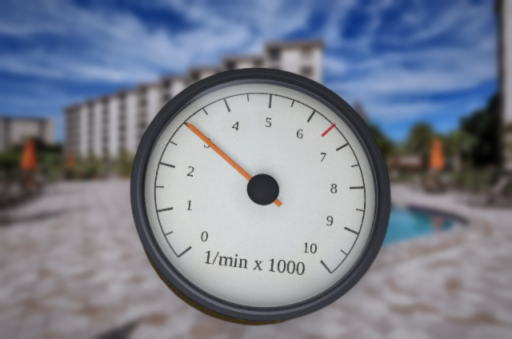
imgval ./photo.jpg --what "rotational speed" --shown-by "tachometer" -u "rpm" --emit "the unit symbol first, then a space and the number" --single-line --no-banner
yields rpm 3000
